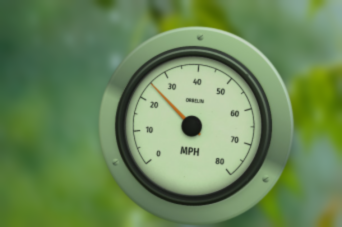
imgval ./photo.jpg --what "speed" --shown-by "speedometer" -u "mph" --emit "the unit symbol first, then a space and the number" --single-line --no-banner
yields mph 25
